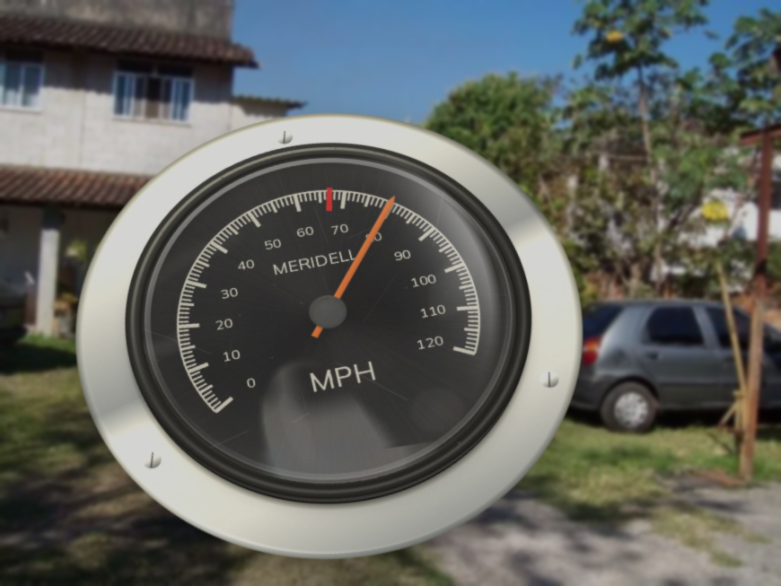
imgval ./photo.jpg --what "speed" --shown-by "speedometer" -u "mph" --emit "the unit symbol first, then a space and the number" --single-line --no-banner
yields mph 80
